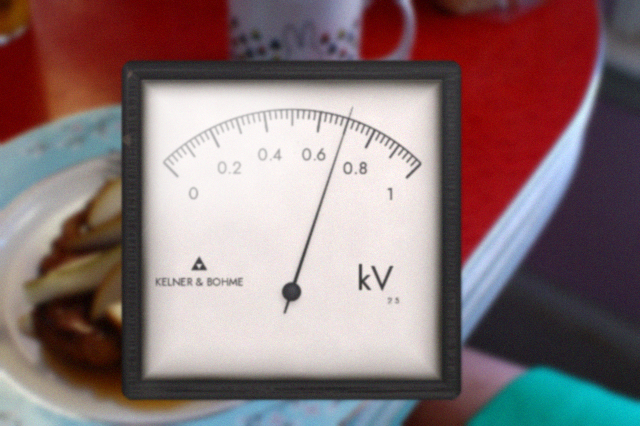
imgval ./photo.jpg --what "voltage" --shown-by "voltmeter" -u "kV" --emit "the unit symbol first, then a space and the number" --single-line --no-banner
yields kV 0.7
